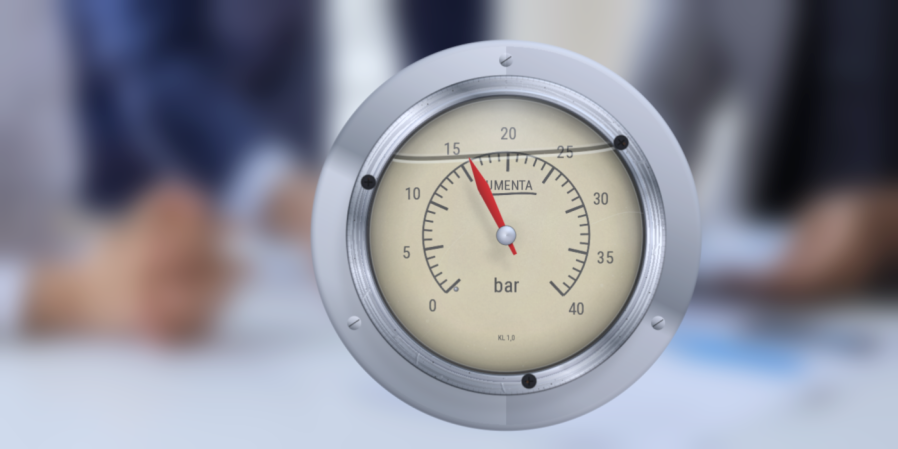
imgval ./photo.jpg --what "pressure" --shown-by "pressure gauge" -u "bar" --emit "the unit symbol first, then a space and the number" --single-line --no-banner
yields bar 16
